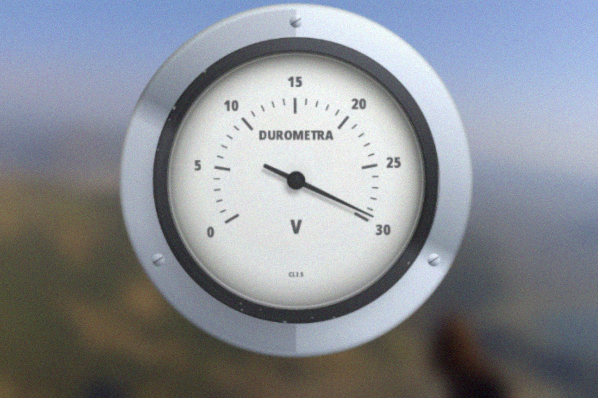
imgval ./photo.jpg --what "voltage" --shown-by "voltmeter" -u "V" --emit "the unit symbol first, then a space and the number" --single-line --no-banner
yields V 29.5
